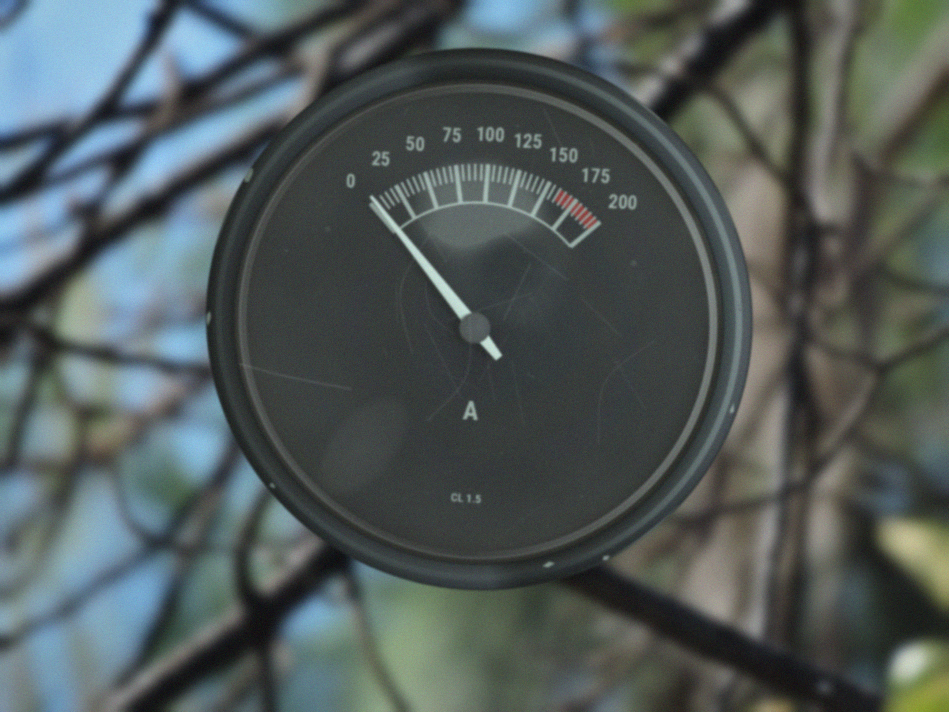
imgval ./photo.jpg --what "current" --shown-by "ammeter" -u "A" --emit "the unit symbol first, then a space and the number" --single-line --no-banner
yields A 5
